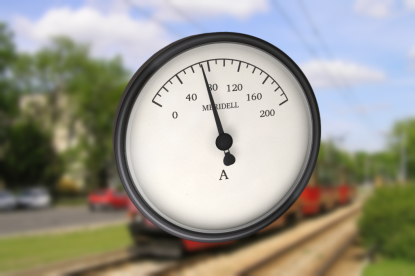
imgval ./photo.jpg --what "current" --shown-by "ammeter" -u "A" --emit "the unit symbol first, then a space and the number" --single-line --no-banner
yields A 70
